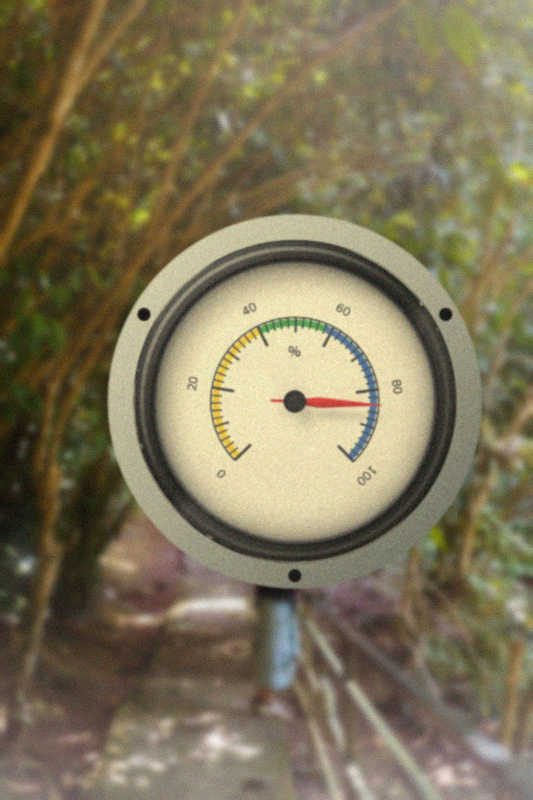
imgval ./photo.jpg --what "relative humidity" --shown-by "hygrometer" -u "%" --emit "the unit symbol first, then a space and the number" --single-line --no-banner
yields % 84
